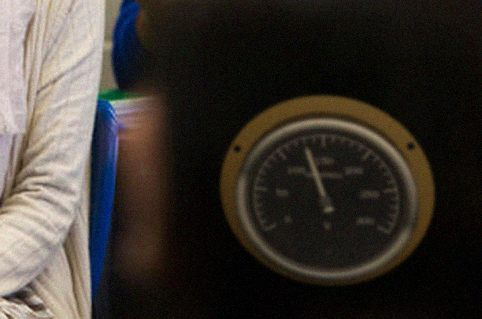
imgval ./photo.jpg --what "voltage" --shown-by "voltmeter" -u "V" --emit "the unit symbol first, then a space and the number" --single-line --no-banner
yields V 130
